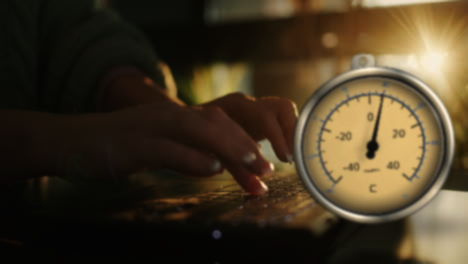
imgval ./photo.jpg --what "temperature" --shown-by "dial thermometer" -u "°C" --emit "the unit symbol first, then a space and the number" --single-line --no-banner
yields °C 4
